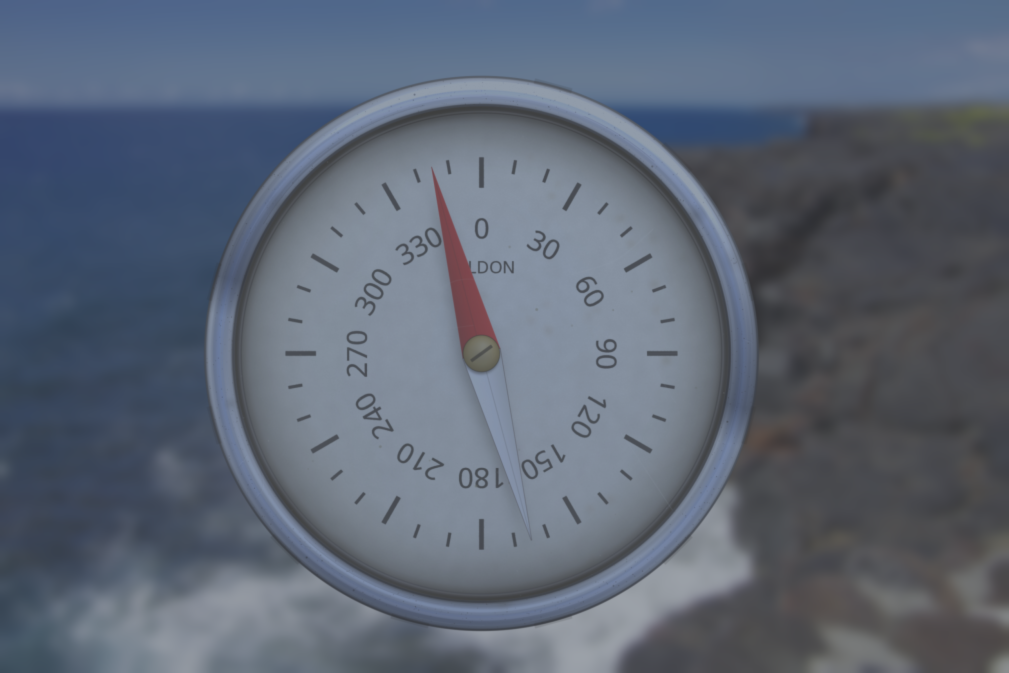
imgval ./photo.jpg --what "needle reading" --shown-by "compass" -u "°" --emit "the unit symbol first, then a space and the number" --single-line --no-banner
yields ° 345
